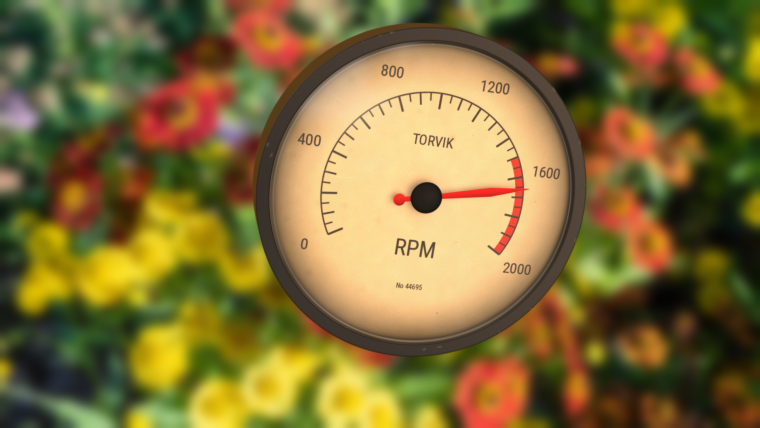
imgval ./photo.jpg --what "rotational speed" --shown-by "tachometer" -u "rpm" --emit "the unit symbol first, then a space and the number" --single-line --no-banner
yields rpm 1650
